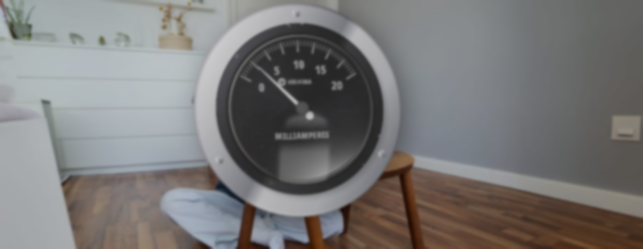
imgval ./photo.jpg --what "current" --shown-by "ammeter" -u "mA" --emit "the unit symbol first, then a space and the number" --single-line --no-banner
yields mA 2.5
